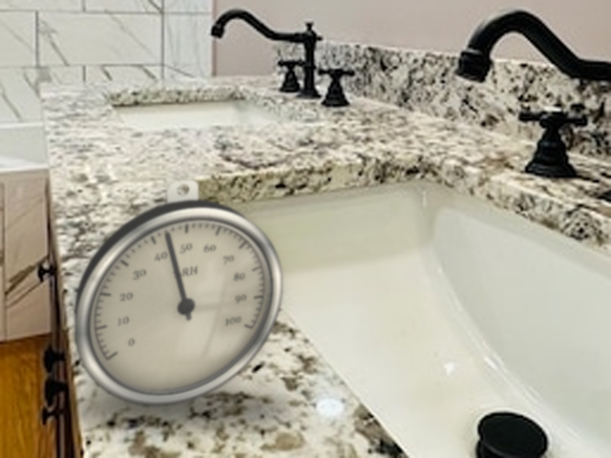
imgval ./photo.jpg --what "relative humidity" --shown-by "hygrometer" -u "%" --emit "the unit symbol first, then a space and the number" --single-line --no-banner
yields % 44
